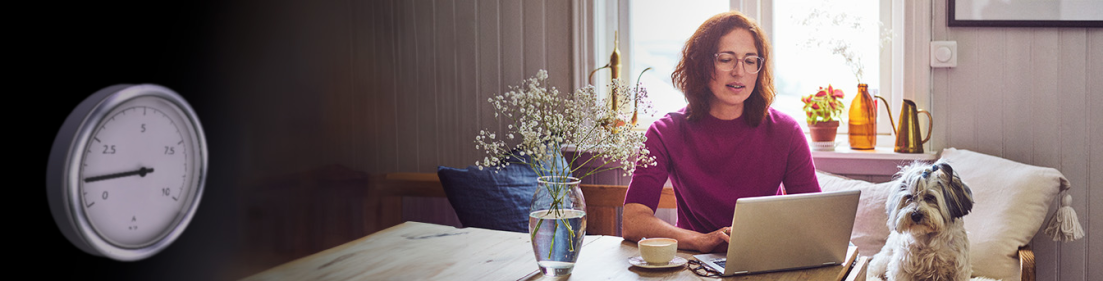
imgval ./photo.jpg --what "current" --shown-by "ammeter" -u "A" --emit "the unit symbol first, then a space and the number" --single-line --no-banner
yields A 1
